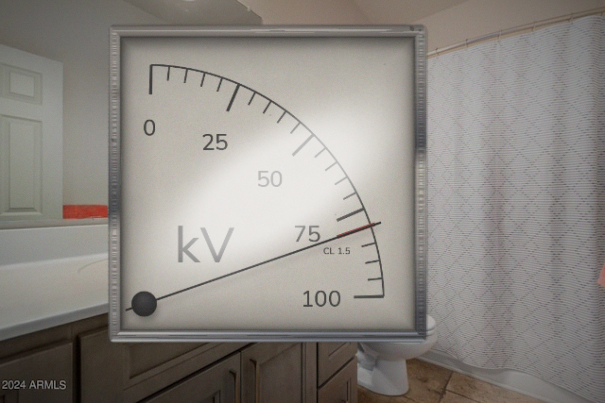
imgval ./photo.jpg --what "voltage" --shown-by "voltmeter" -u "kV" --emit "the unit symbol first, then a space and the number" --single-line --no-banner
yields kV 80
